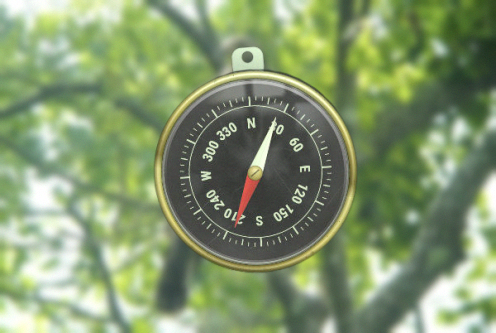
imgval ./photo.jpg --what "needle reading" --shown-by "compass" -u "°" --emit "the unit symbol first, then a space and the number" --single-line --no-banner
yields ° 205
